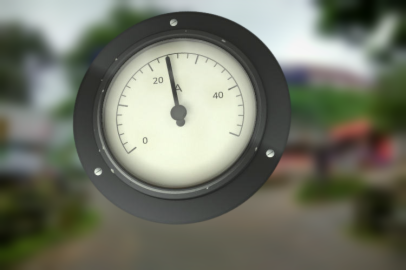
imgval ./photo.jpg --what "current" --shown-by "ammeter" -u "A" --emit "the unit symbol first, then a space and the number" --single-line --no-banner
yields A 24
